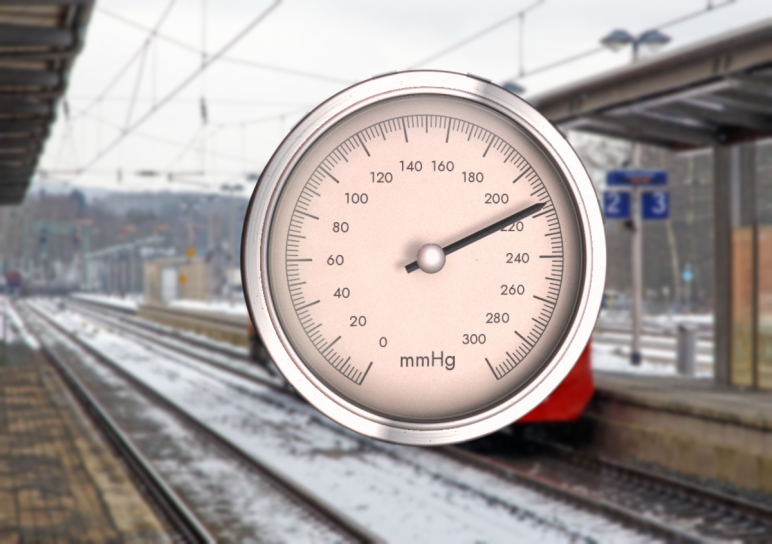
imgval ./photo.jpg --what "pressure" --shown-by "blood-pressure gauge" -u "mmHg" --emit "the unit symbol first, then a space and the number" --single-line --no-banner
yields mmHg 216
